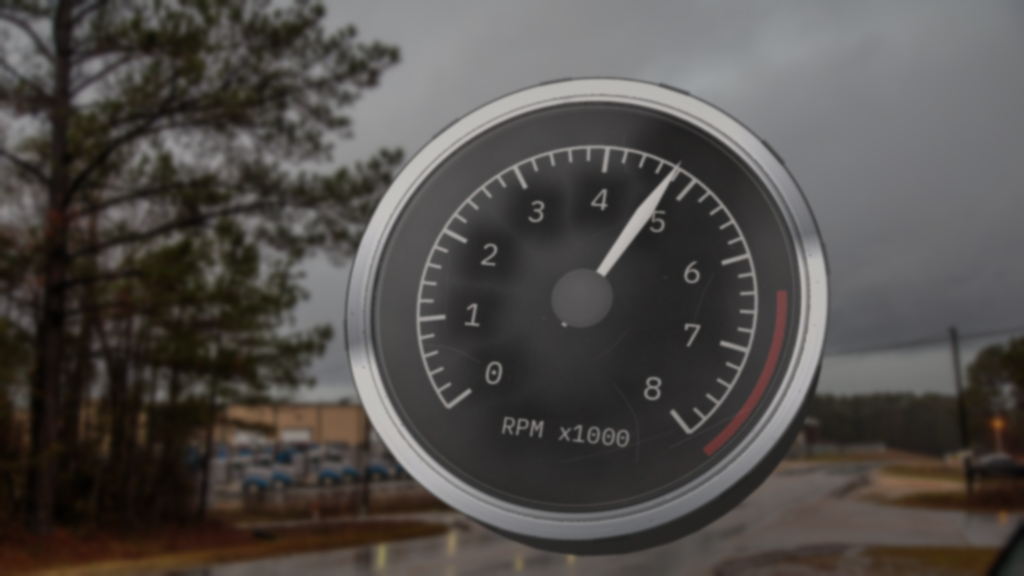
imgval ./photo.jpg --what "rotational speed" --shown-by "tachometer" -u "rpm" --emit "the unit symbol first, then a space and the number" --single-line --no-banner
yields rpm 4800
